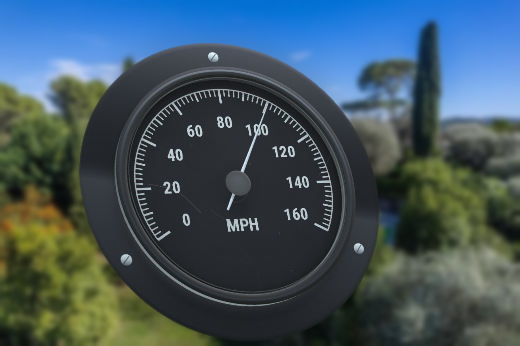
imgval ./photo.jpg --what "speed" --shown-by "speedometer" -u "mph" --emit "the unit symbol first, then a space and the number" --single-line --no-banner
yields mph 100
